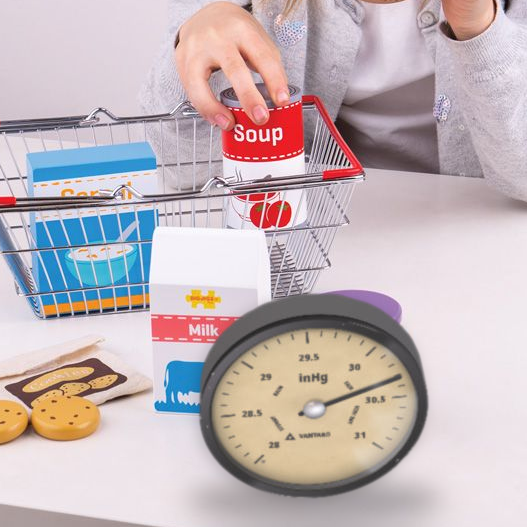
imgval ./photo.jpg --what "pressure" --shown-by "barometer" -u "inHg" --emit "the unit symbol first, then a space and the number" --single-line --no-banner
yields inHg 30.3
